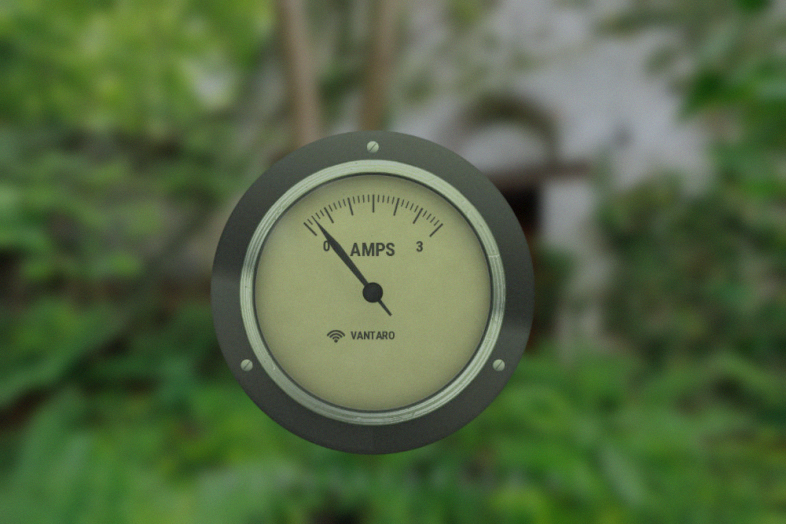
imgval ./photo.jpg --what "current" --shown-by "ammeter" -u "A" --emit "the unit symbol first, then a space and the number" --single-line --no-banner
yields A 0.2
